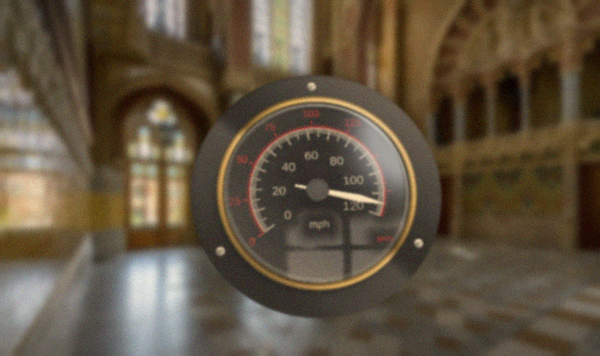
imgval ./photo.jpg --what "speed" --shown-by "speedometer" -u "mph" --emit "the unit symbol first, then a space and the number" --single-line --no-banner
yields mph 115
